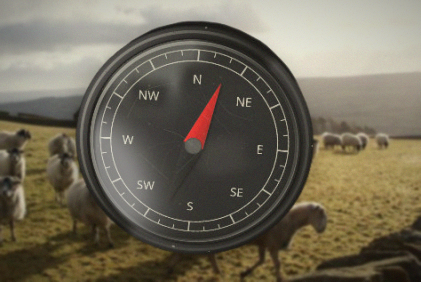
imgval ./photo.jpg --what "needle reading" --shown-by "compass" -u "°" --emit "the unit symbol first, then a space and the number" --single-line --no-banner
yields ° 20
